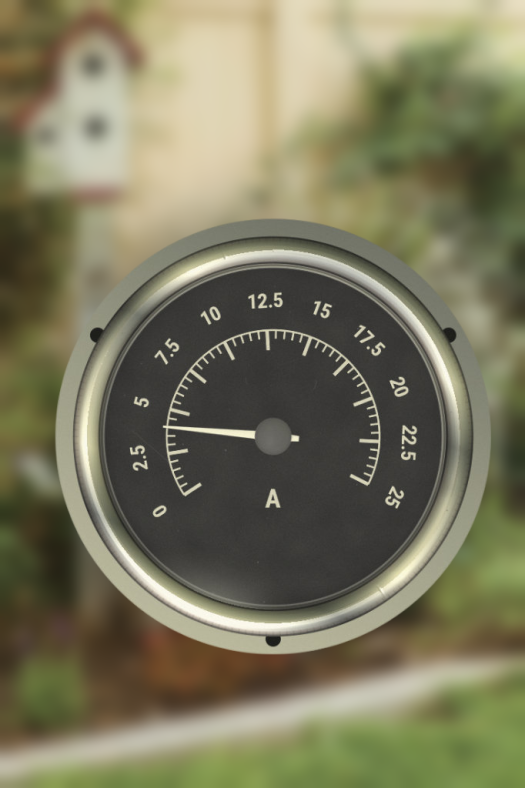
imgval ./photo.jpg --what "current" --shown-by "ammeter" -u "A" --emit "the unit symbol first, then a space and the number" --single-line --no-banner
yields A 4
